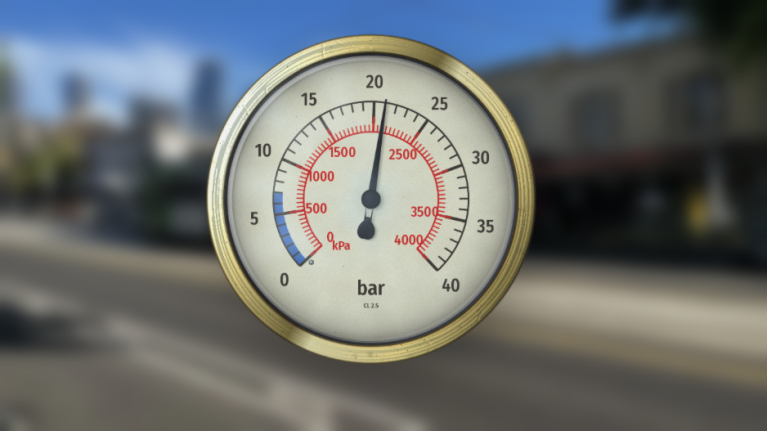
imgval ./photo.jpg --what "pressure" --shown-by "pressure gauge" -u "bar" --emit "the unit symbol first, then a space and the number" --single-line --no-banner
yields bar 21
